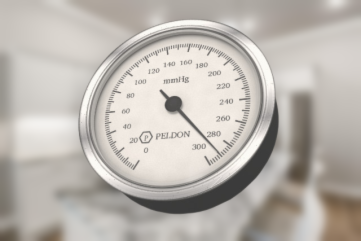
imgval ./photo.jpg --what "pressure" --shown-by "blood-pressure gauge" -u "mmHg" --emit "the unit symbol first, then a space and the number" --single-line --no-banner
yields mmHg 290
